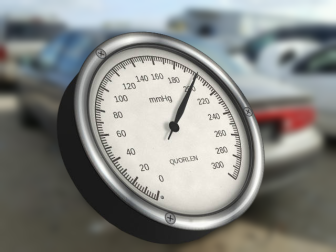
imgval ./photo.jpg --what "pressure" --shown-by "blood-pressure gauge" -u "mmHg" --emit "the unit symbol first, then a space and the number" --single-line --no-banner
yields mmHg 200
